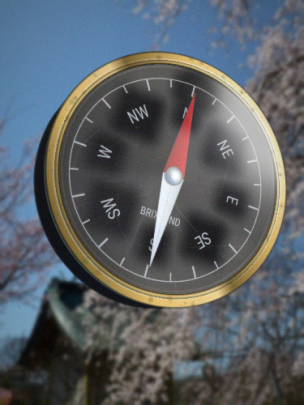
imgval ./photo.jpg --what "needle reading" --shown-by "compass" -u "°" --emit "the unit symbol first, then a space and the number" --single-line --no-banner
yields ° 0
